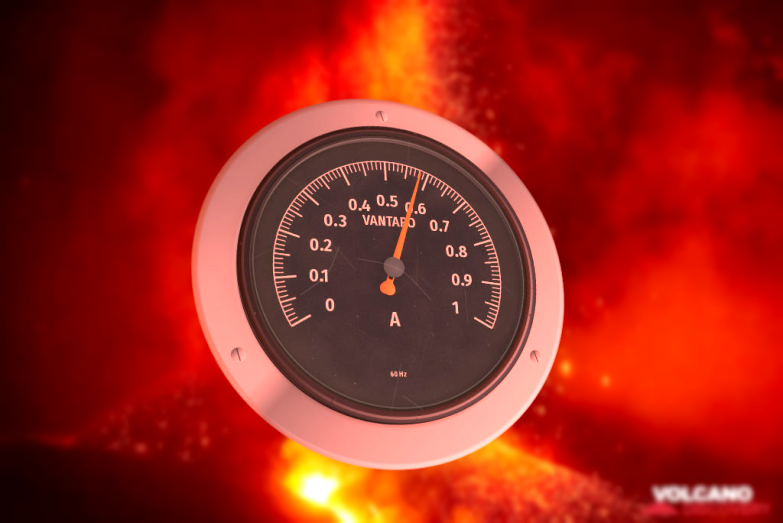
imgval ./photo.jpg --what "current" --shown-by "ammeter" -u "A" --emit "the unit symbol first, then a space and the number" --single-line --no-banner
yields A 0.58
